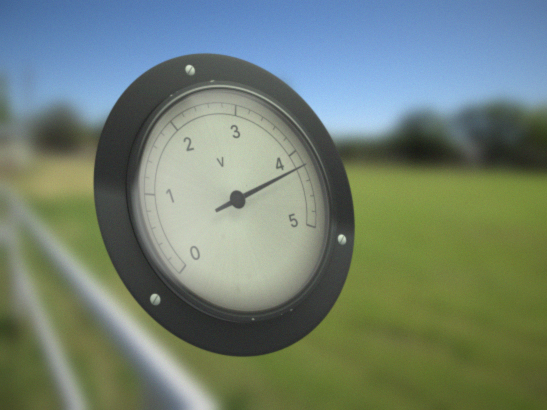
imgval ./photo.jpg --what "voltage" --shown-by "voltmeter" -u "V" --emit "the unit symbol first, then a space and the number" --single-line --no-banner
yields V 4.2
